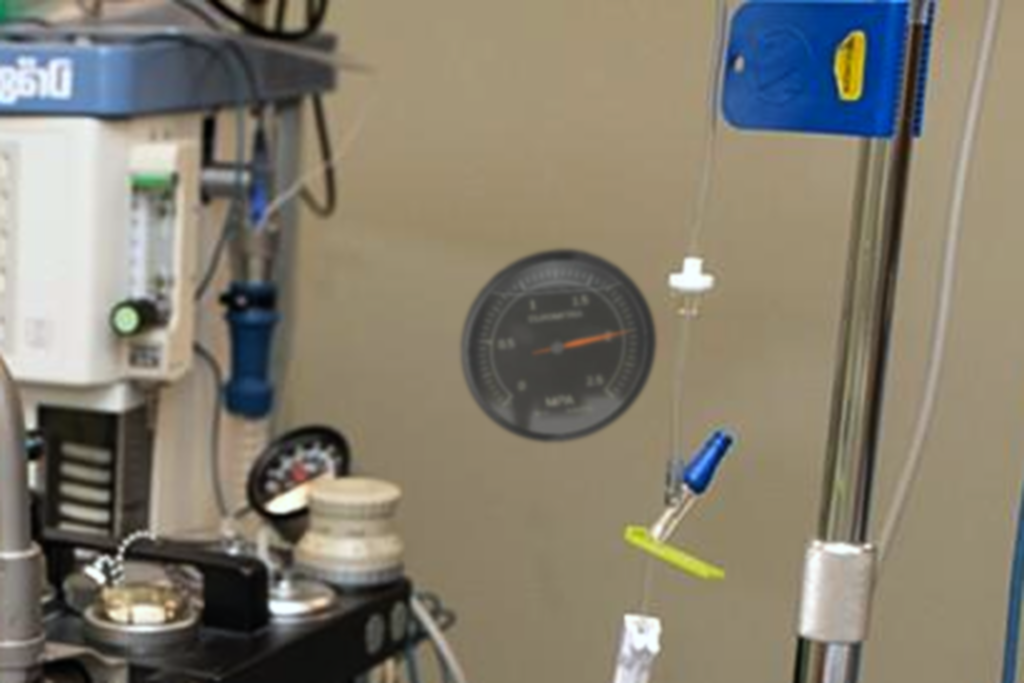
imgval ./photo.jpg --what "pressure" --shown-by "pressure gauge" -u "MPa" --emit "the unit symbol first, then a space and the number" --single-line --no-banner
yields MPa 2
